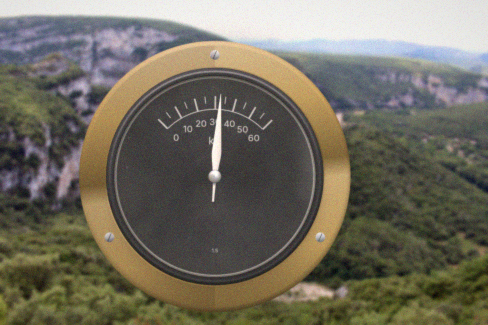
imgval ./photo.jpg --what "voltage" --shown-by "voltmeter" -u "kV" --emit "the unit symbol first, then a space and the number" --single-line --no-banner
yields kV 32.5
